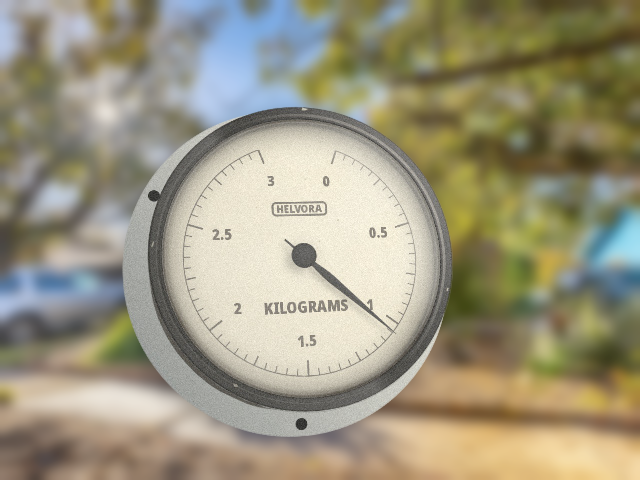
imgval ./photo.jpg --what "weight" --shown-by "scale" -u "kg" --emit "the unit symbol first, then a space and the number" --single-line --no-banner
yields kg 1.05
